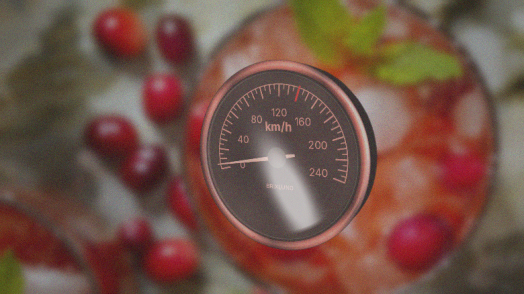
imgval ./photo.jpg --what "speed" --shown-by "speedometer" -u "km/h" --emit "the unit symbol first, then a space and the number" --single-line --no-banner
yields km/h 5
